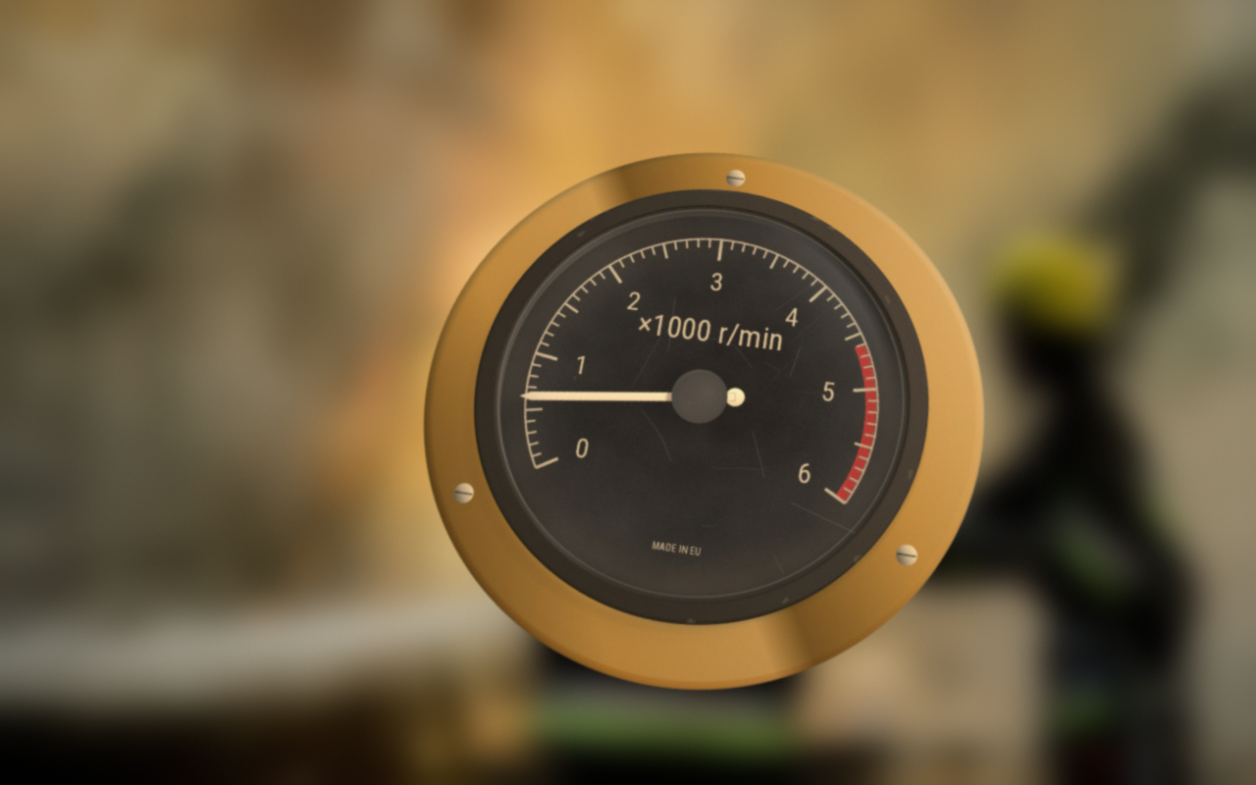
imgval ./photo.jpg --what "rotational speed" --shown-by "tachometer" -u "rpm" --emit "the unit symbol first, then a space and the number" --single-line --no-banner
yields rpm 600
